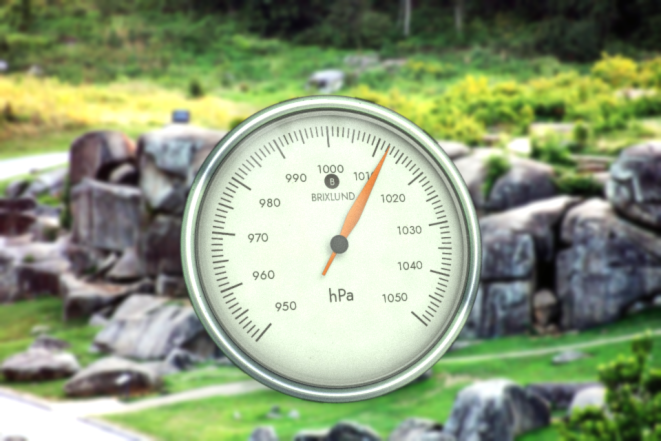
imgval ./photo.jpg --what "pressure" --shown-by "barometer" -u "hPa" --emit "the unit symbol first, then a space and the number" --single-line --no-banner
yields hPa 1012
